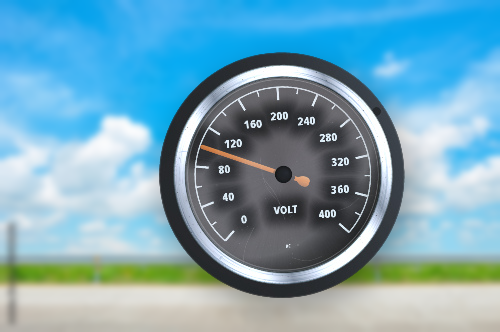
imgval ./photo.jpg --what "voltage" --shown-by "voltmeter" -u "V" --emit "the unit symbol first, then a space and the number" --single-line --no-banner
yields V 100
